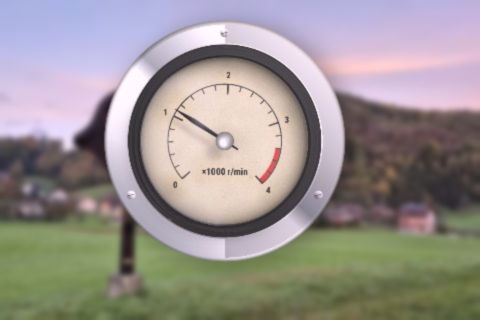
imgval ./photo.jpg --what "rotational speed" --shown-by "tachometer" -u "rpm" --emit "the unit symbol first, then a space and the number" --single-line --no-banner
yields rpm 1100
